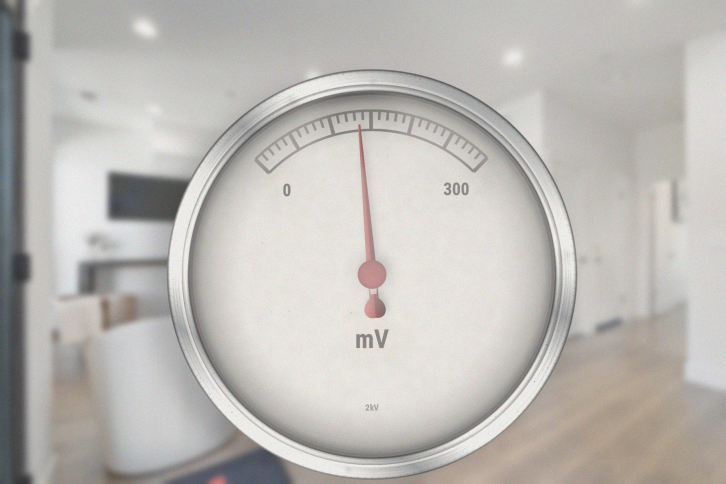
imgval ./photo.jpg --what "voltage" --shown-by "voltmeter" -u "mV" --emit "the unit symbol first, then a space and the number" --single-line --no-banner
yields mV 135
